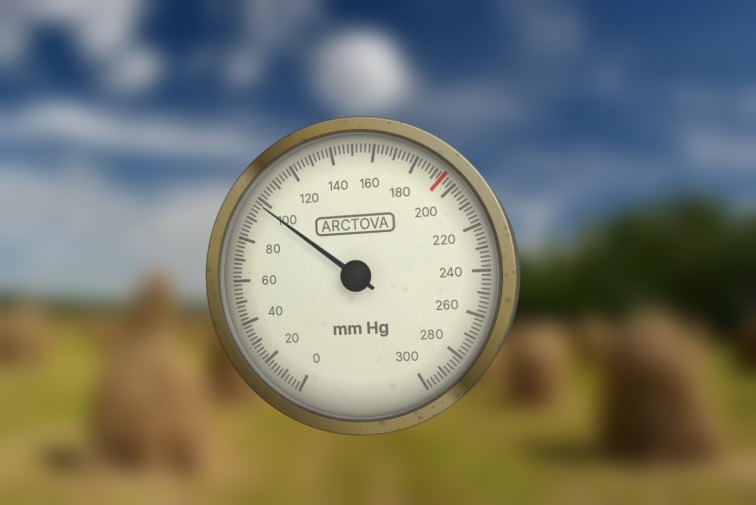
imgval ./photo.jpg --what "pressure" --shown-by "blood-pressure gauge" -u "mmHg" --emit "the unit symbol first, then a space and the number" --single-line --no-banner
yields mmHg 98
